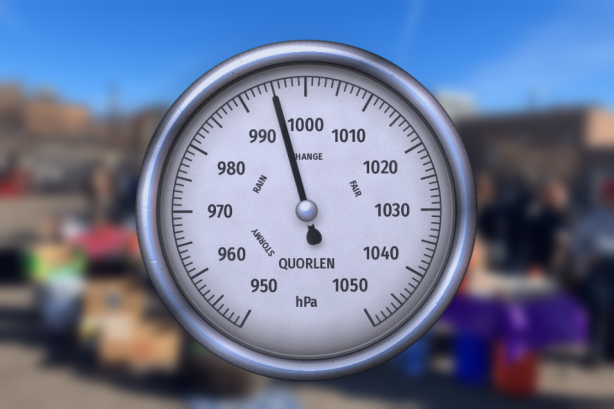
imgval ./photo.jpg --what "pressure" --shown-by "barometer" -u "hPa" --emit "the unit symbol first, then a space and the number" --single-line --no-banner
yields hPa 995
